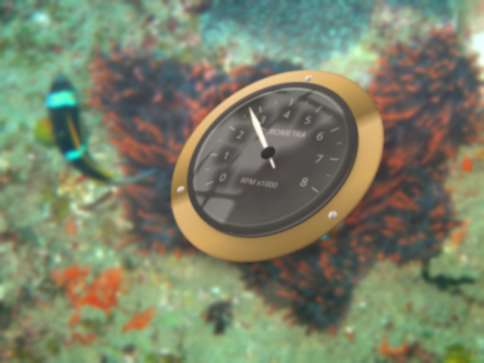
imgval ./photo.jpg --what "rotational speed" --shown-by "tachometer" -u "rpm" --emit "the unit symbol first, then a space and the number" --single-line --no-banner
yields rpm 2750
